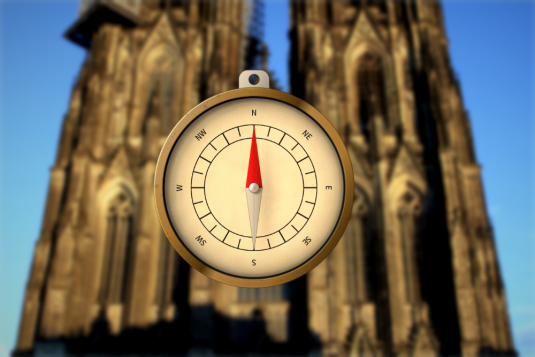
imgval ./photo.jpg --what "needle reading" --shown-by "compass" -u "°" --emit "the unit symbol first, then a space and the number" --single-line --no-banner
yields ° 0
